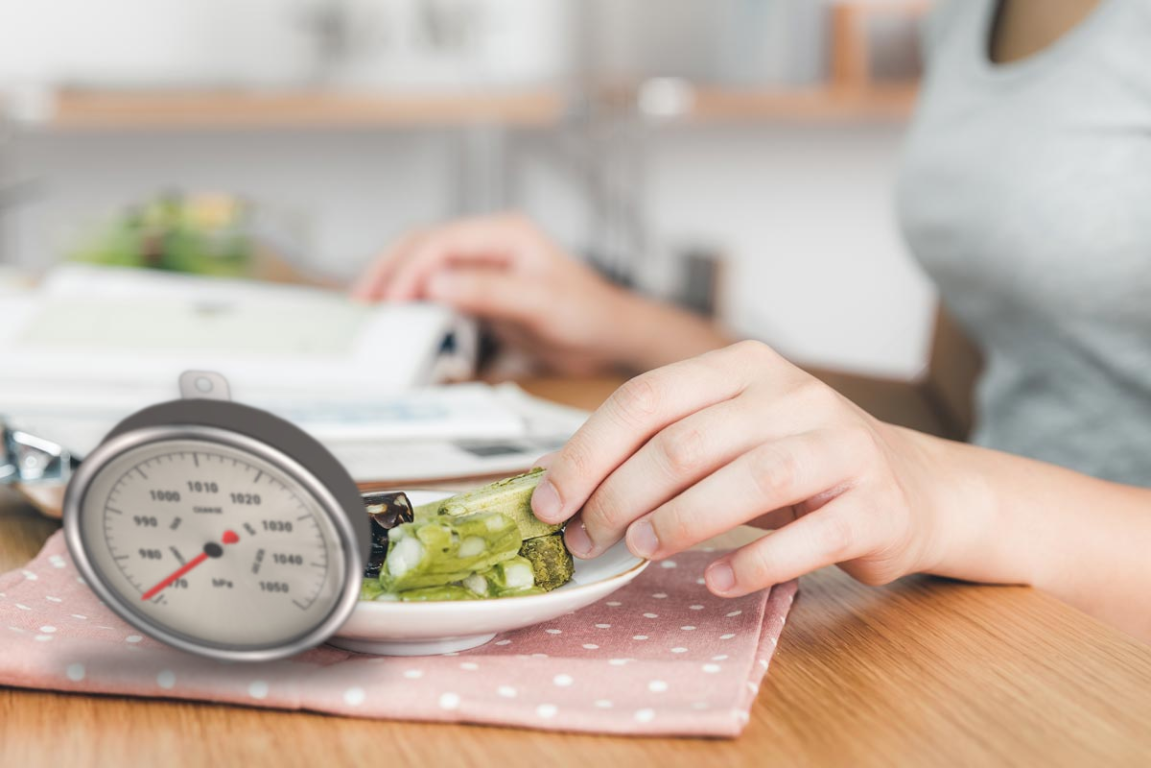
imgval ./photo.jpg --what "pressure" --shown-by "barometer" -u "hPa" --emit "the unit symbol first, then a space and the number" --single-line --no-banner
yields hPa 972
